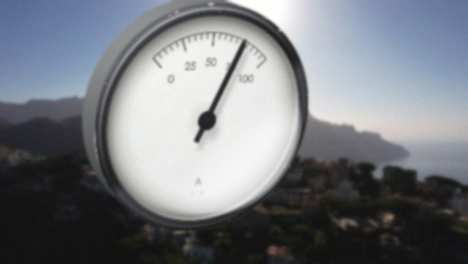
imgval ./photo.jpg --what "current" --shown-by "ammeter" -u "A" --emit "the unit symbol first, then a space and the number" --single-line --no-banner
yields A 75
